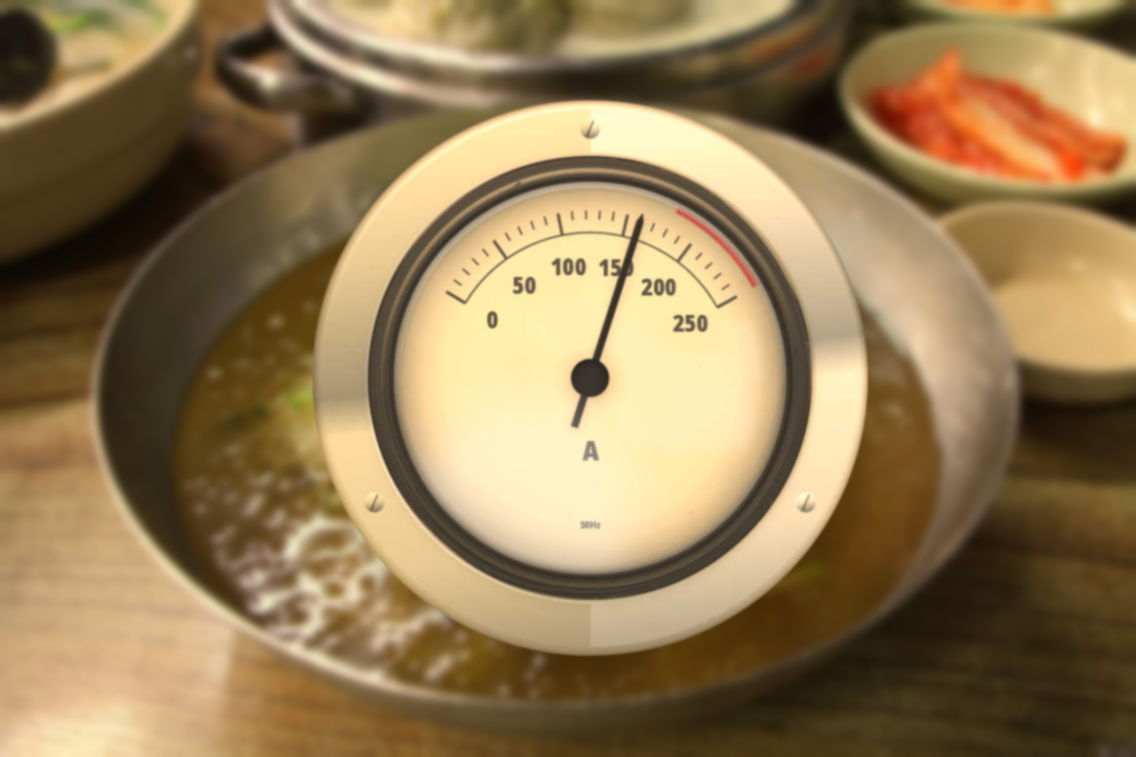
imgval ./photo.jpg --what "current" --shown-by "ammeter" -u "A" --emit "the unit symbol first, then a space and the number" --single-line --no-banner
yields A 160
